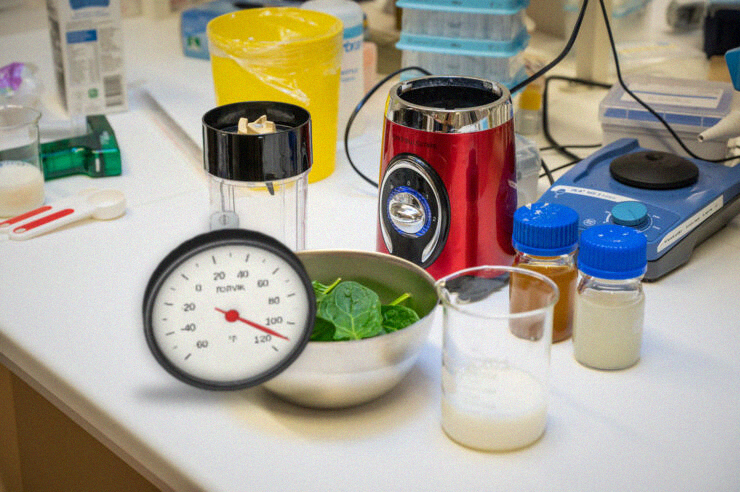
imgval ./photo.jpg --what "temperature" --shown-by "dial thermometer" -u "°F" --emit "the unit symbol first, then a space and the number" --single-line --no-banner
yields °F 110
